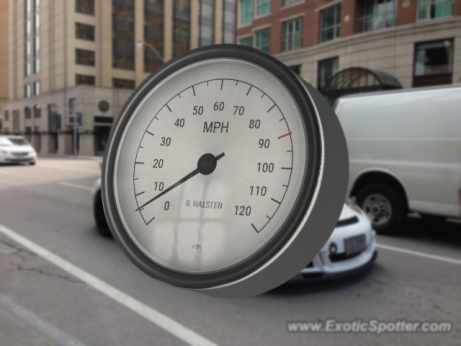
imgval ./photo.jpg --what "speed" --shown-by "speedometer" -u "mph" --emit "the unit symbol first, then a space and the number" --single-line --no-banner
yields mph 5
